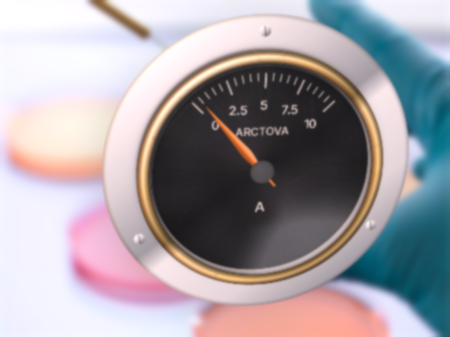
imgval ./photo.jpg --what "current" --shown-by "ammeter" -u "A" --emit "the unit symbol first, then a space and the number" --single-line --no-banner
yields A 0.5
